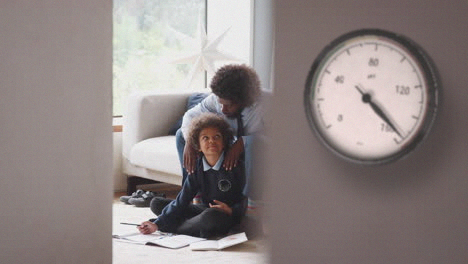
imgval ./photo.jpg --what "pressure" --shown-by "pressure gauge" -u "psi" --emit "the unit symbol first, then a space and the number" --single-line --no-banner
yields psi 155
